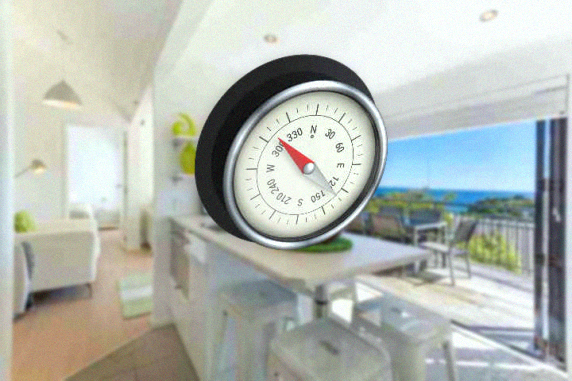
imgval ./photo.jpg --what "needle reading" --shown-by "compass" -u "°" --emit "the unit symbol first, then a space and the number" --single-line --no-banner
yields ° 310
